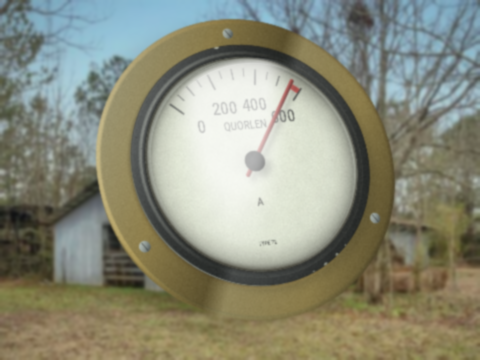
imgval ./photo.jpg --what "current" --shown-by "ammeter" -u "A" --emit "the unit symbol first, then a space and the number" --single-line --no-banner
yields A 550
